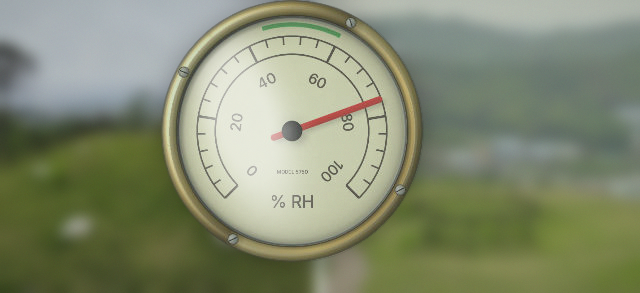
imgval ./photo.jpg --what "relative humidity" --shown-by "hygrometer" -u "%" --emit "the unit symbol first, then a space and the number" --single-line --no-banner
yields % 76
